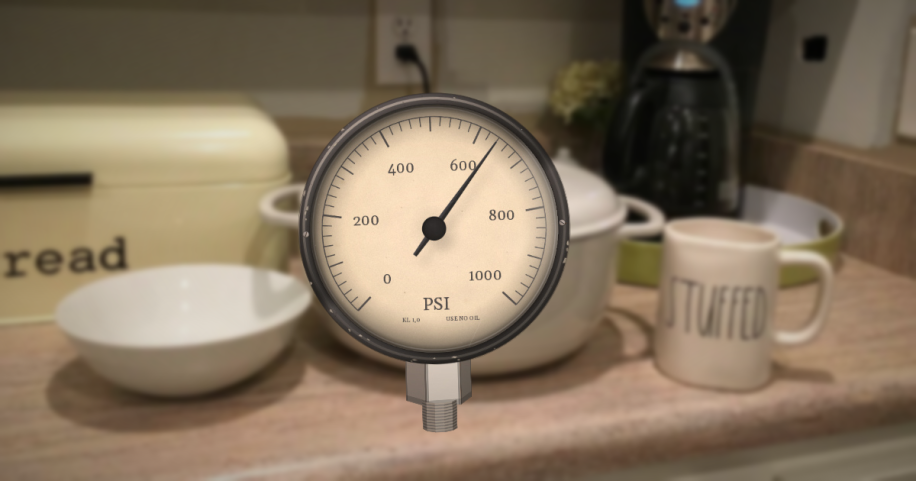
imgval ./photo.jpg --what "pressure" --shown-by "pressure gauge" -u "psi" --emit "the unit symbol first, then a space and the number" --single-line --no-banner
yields psi 640
